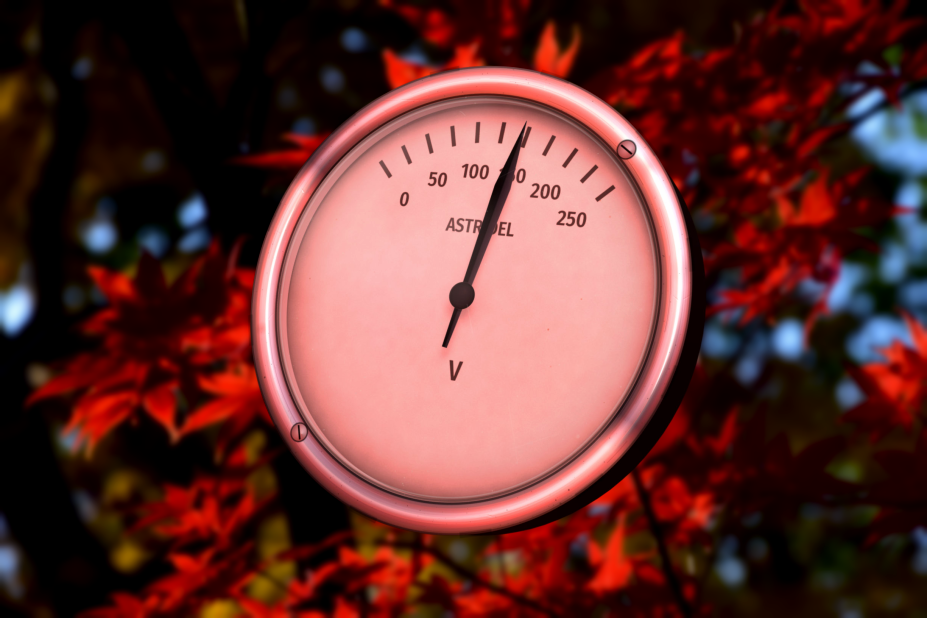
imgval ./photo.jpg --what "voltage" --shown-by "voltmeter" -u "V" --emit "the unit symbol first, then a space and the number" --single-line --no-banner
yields V 150
